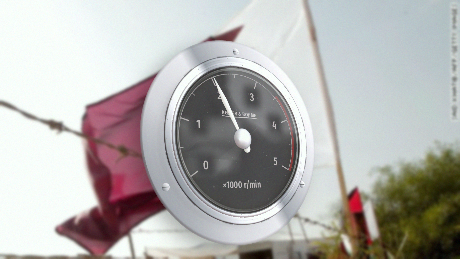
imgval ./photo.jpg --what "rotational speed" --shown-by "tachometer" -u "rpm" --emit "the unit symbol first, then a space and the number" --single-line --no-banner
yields rpm 2000
